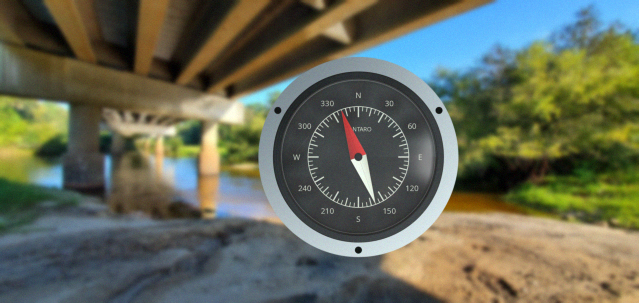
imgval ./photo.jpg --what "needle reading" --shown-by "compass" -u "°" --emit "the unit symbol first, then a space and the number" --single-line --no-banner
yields ° 340
